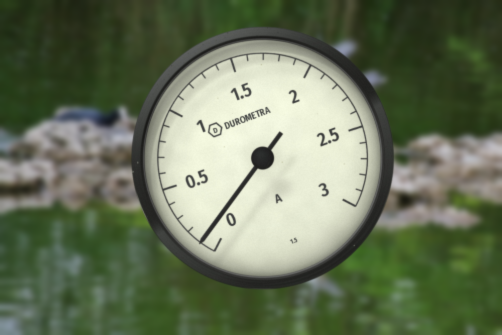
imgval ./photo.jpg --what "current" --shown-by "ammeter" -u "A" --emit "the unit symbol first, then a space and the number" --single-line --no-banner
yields A 0.1
